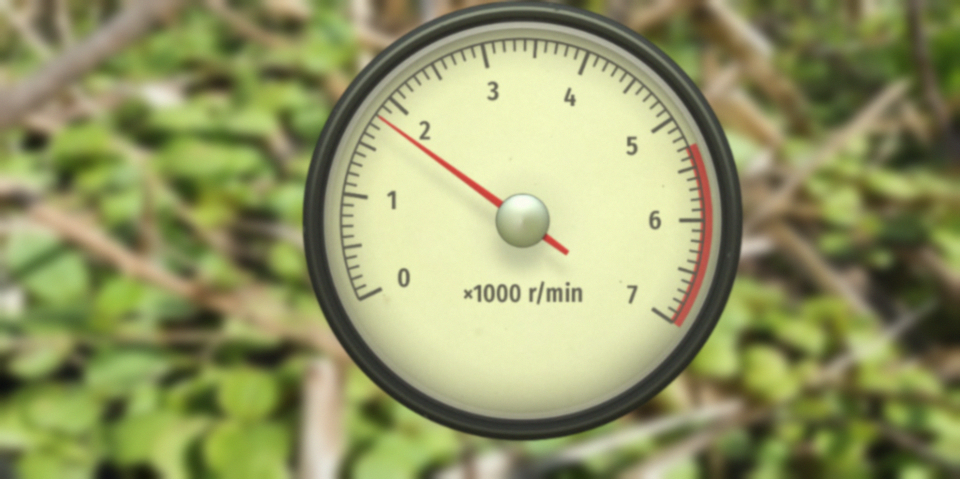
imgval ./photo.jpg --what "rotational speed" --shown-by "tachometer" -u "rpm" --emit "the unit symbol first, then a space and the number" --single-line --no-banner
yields rpm 1800
